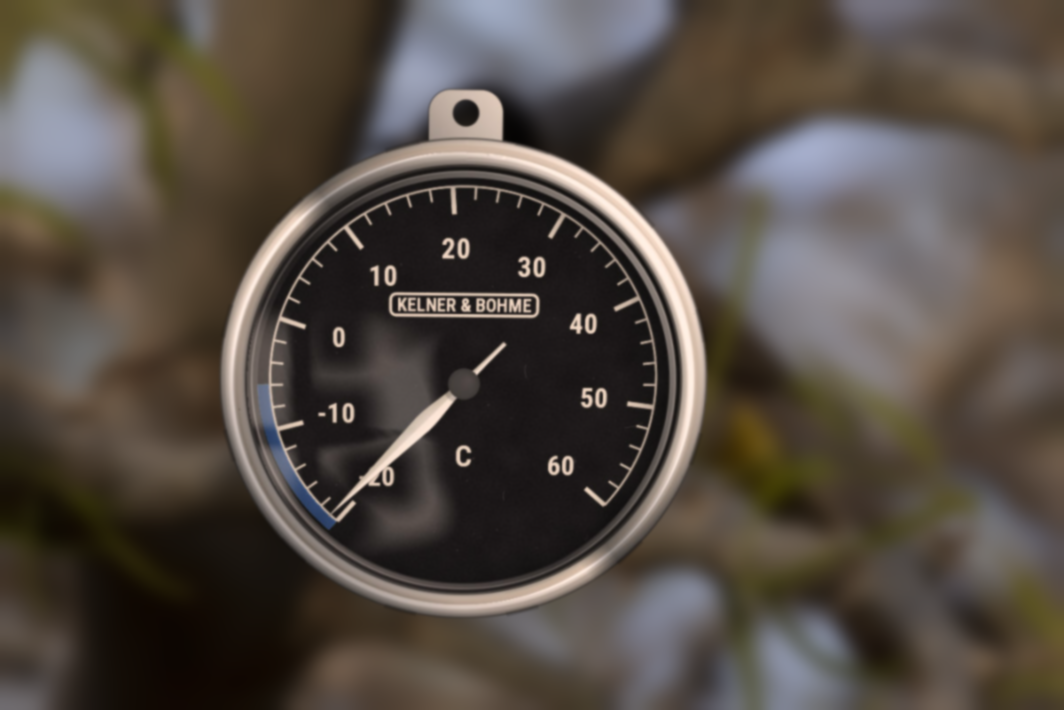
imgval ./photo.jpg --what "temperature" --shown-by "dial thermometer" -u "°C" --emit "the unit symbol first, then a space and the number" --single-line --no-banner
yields °C -19
